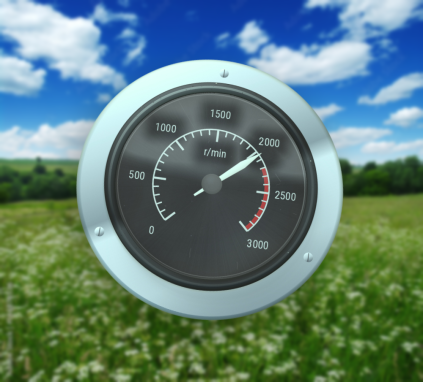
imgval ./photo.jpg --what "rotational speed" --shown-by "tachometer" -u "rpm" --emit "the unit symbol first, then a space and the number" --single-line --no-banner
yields rpm 2050
